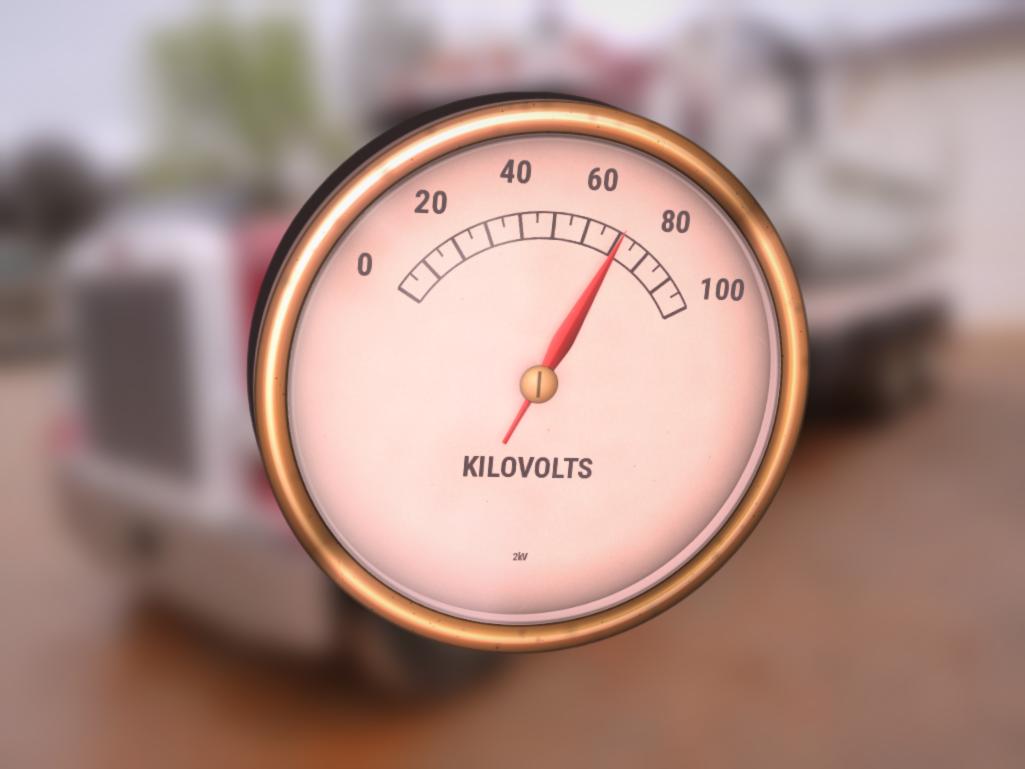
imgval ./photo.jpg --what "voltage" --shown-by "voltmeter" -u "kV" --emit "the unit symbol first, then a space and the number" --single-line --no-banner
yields kV 70
